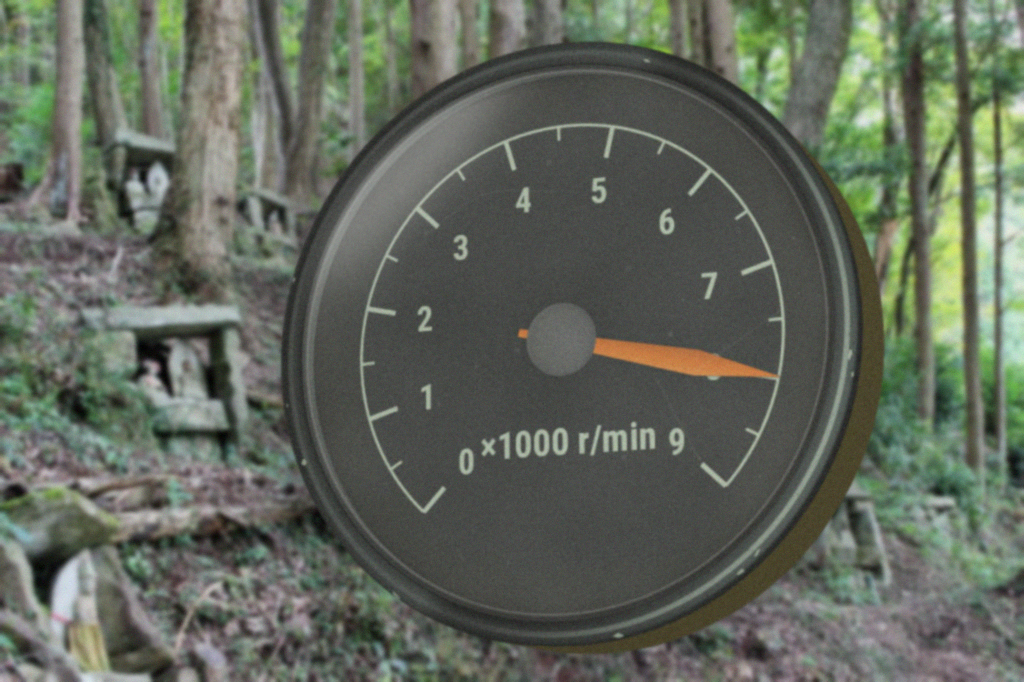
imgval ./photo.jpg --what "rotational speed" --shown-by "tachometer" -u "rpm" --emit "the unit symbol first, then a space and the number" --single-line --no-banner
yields rpm 8000
